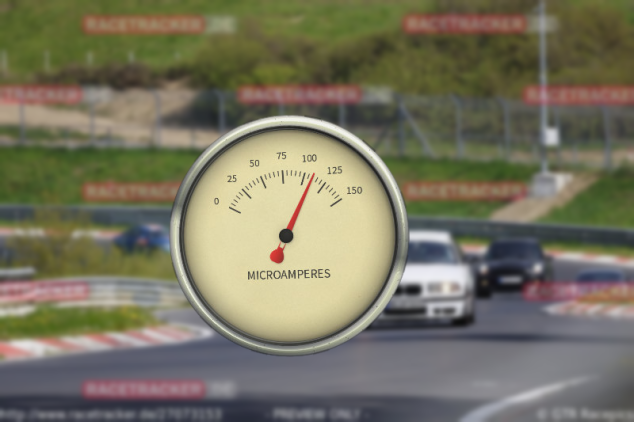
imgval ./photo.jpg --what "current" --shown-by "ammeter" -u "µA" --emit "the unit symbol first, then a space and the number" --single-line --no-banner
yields µA 110
